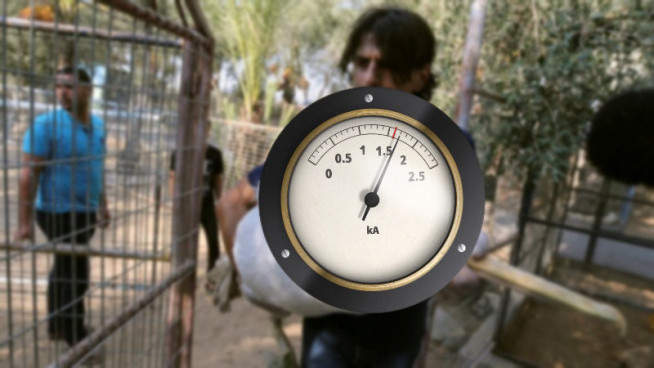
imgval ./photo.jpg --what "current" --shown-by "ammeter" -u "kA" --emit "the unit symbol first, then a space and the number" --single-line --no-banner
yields kA 1.7
